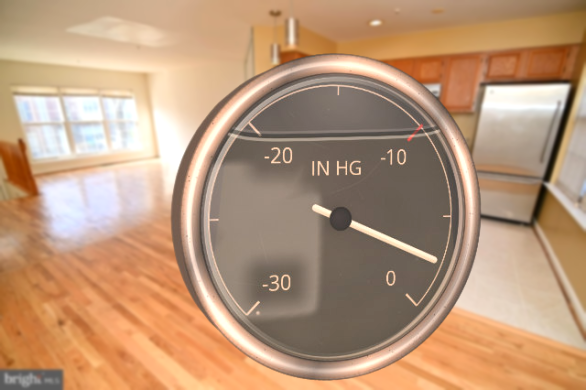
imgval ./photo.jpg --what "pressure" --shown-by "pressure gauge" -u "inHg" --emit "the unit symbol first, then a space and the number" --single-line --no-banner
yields inHg -2.5
